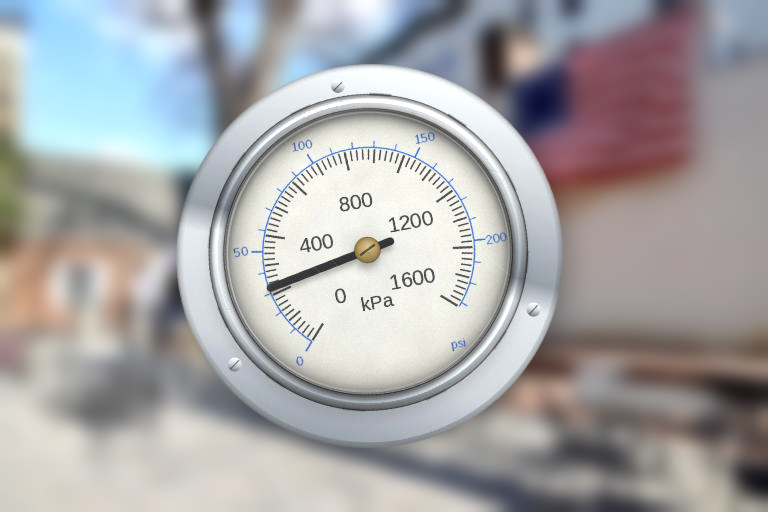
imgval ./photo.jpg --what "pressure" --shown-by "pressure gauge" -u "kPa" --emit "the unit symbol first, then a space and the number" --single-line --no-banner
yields kPa 220
